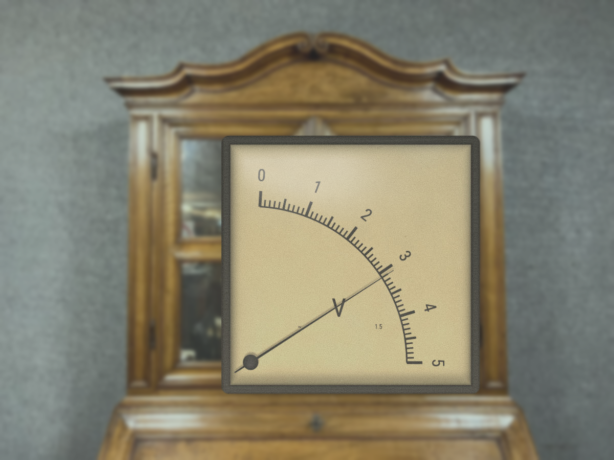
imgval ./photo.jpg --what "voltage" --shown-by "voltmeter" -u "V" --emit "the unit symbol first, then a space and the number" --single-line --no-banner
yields V 3.1
